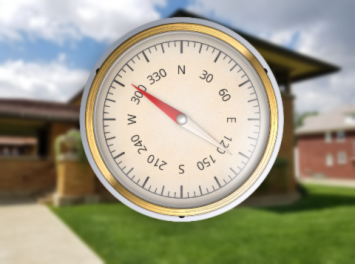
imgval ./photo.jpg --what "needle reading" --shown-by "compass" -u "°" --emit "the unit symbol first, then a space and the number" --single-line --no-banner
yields ° 305
